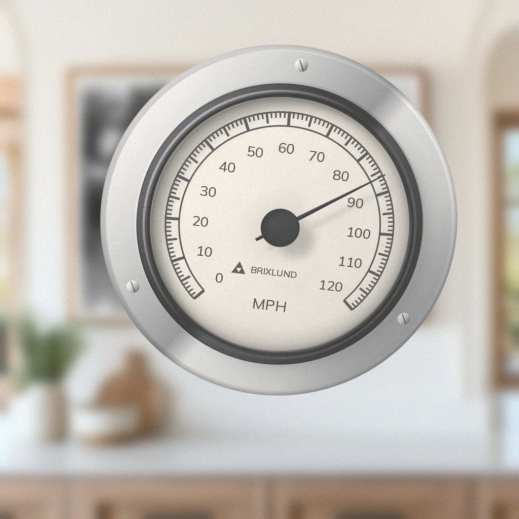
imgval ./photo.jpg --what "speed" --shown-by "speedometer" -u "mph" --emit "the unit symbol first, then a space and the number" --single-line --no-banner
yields mph 86
